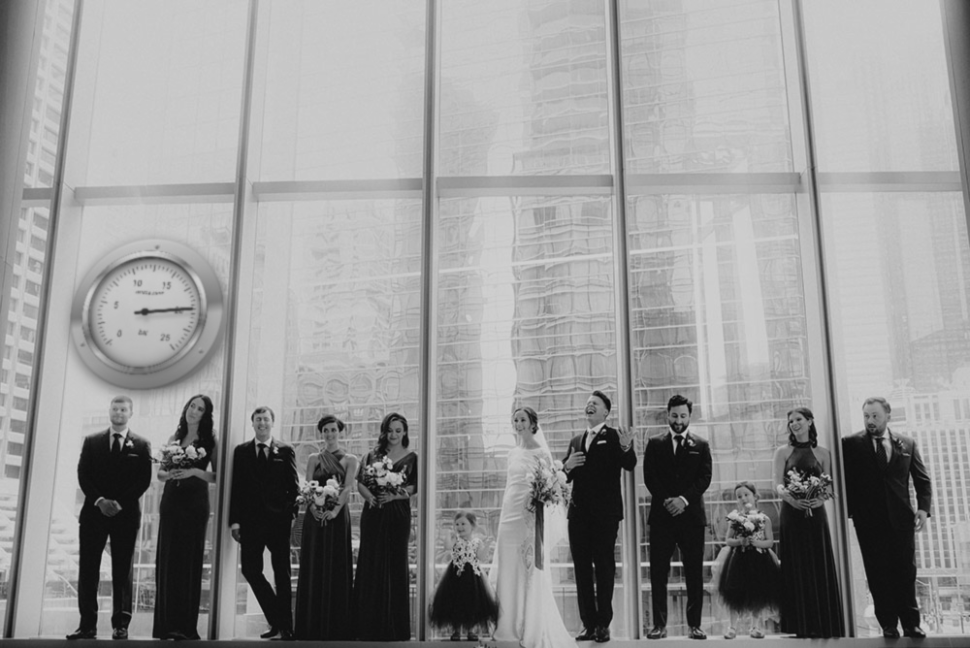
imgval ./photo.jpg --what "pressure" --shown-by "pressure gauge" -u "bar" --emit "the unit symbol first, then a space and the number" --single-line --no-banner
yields bar 20
